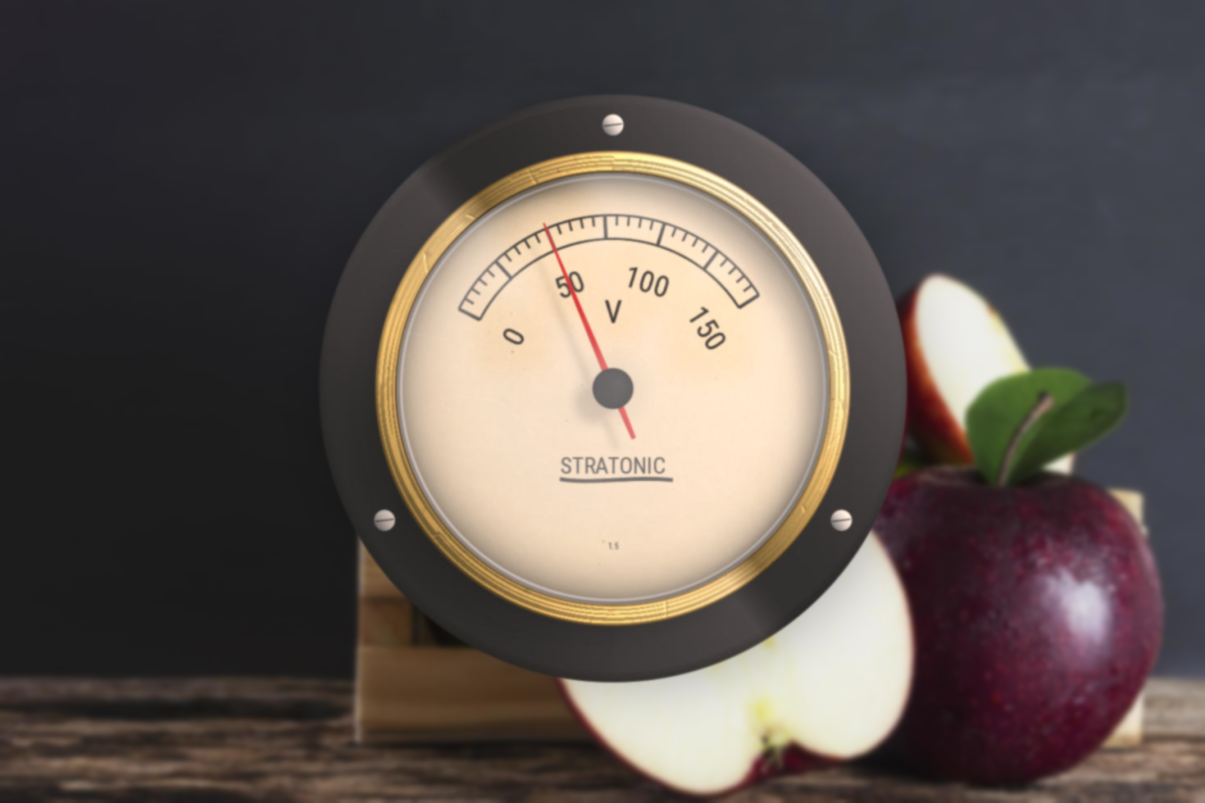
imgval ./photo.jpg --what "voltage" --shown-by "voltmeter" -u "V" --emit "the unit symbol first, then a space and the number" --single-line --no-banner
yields V 50
